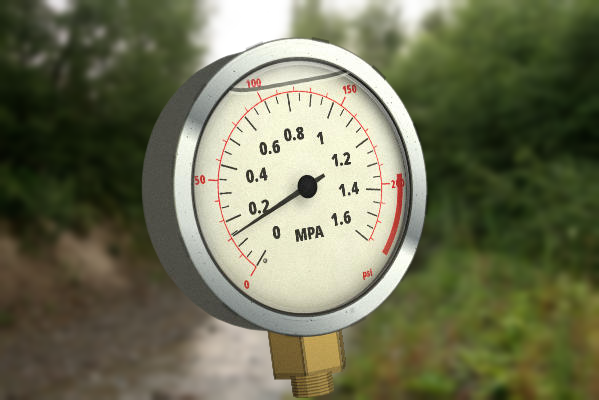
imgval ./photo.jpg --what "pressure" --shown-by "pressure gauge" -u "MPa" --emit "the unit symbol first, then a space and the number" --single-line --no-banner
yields MPa 0.15
